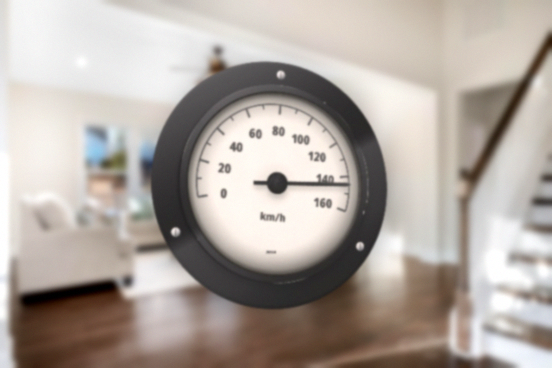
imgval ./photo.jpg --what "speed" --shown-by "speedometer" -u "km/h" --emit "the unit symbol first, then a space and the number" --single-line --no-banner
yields km/h 145
